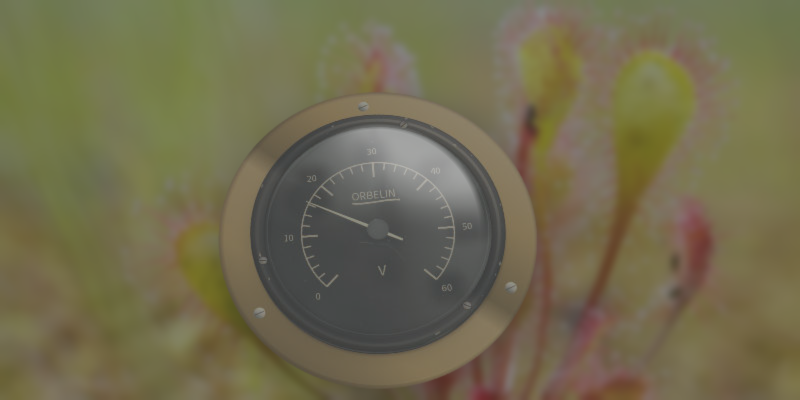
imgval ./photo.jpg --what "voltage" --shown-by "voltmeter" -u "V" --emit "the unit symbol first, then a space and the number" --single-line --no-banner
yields V 16
